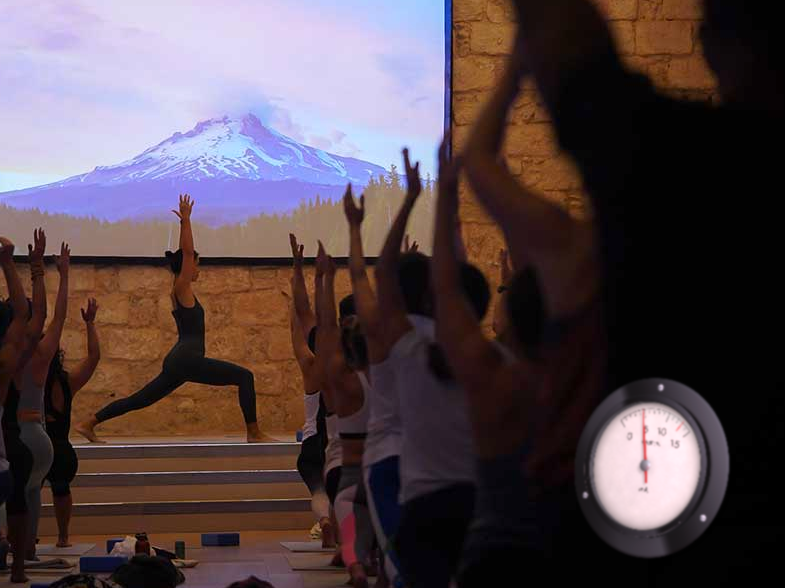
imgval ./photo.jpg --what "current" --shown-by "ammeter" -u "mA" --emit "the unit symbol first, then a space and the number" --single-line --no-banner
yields mA 5
